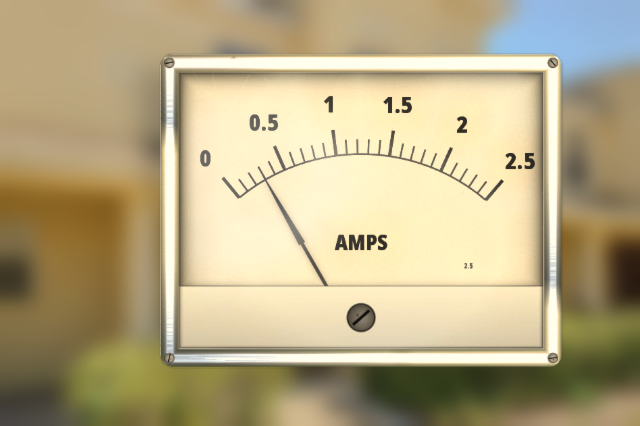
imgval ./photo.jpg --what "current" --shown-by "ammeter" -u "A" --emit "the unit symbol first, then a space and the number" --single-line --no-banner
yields A 0.3
